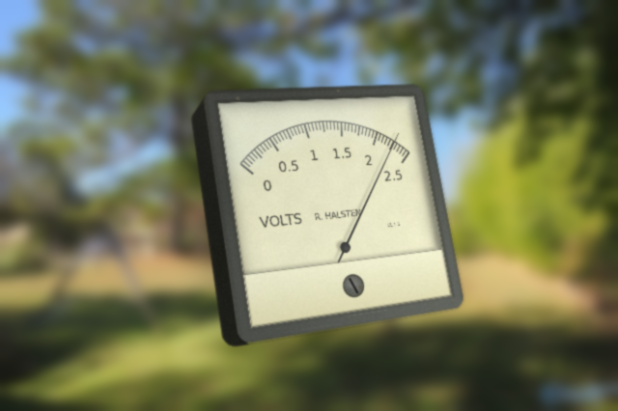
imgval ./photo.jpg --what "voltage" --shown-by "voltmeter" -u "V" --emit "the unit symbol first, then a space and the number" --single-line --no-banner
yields V 2.25
